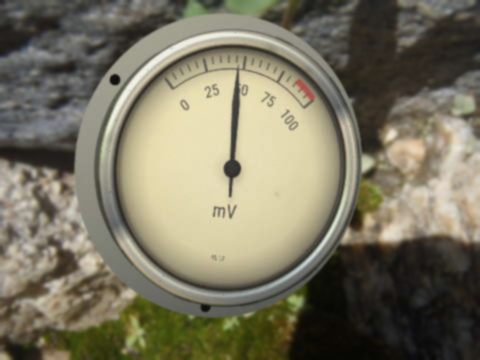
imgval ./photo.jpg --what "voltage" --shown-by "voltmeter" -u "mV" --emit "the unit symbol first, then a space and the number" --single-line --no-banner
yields mV 45
